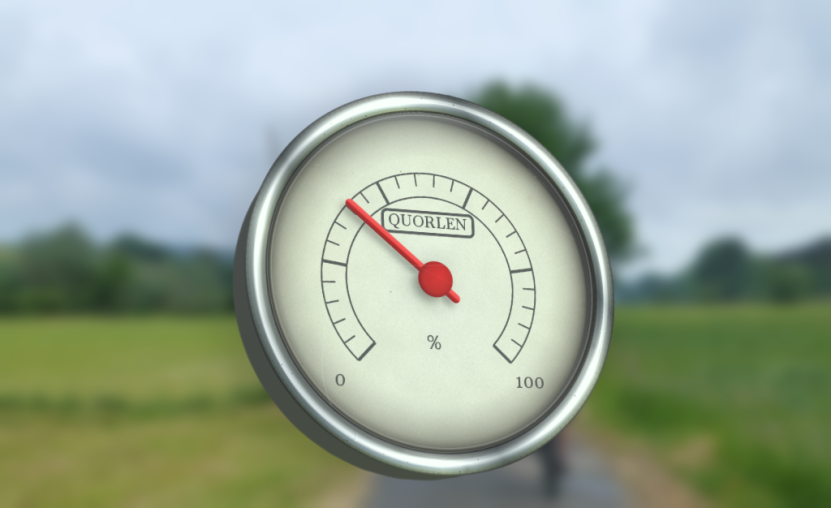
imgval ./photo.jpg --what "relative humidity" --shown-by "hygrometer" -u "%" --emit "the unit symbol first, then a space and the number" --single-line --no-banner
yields % 32
